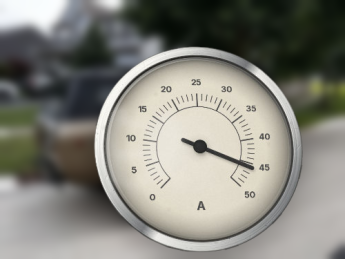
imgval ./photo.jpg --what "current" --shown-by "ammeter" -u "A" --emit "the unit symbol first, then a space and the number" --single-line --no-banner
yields A 46
